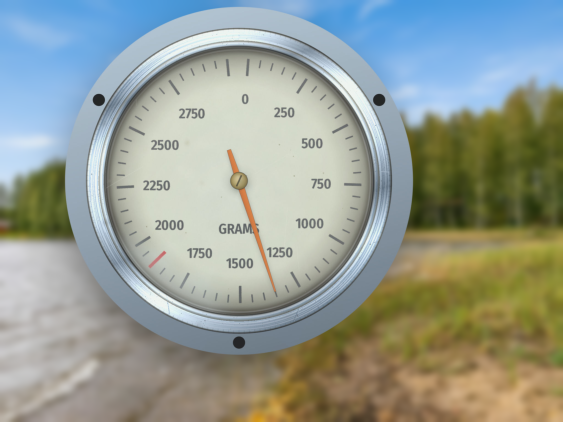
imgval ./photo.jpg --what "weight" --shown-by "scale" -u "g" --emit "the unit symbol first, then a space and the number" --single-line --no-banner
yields g 1350
